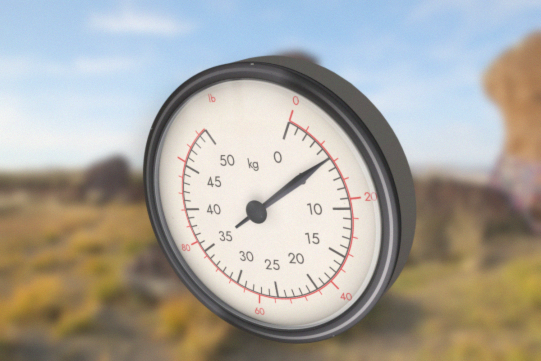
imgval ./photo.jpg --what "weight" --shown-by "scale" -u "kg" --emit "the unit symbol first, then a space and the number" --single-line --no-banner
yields kg 5
